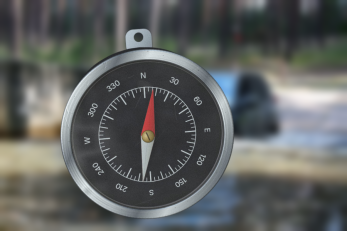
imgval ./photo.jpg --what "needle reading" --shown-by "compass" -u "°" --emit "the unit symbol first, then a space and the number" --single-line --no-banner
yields ° 10
